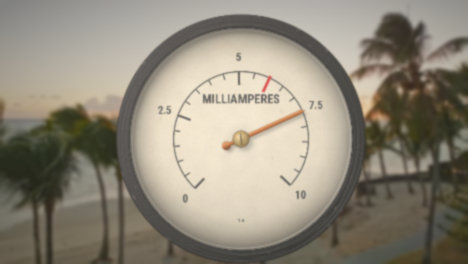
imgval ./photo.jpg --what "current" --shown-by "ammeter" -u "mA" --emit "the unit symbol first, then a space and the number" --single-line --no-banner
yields mA 7.5
